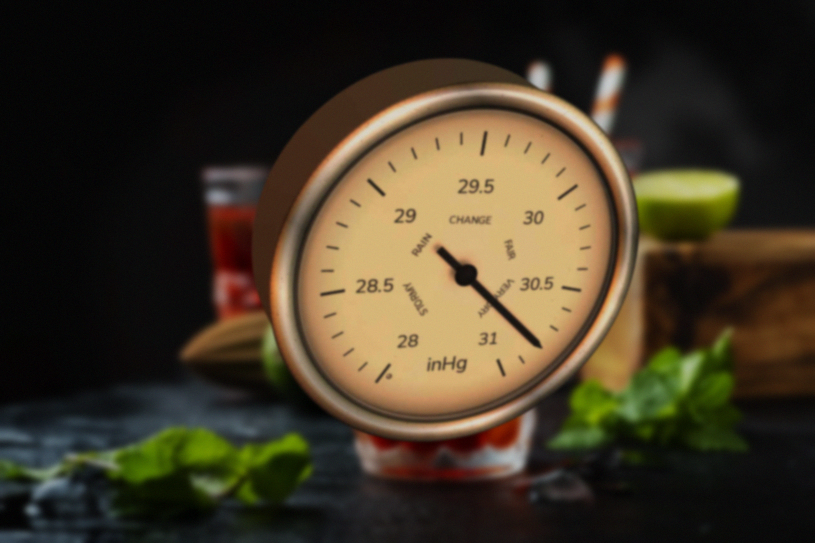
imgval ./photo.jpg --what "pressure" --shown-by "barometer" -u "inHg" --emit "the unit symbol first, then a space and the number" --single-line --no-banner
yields inHg 30.8
